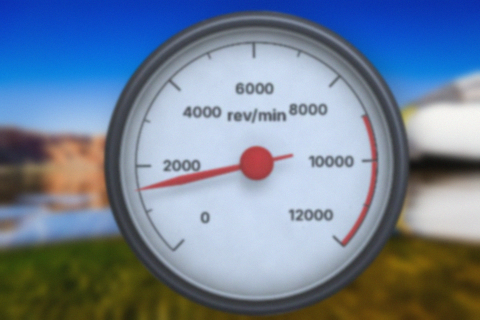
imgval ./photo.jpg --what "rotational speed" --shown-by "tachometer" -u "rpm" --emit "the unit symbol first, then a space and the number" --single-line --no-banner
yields rpm 1500
